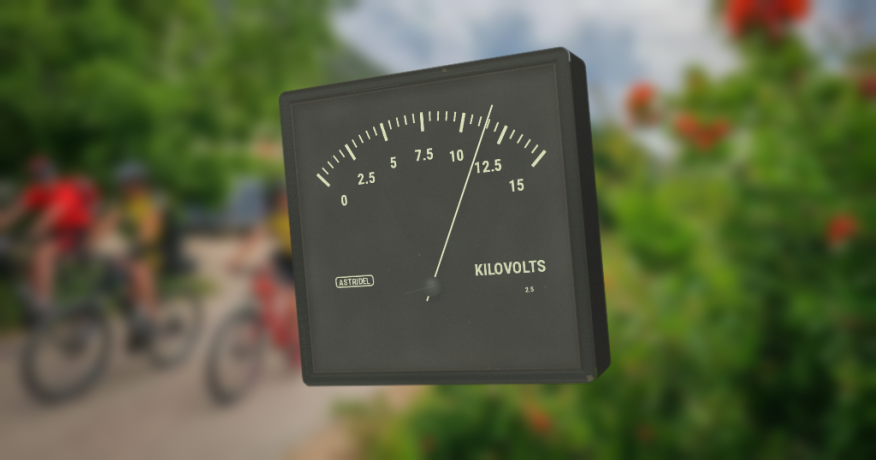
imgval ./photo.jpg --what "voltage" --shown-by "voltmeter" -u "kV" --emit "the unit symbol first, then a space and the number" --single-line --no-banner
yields kV 11.5
